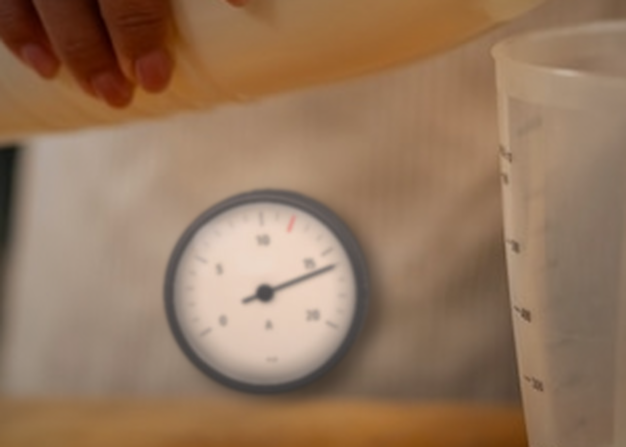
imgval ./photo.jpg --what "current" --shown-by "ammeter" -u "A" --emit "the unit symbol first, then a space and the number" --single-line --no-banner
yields A 16
